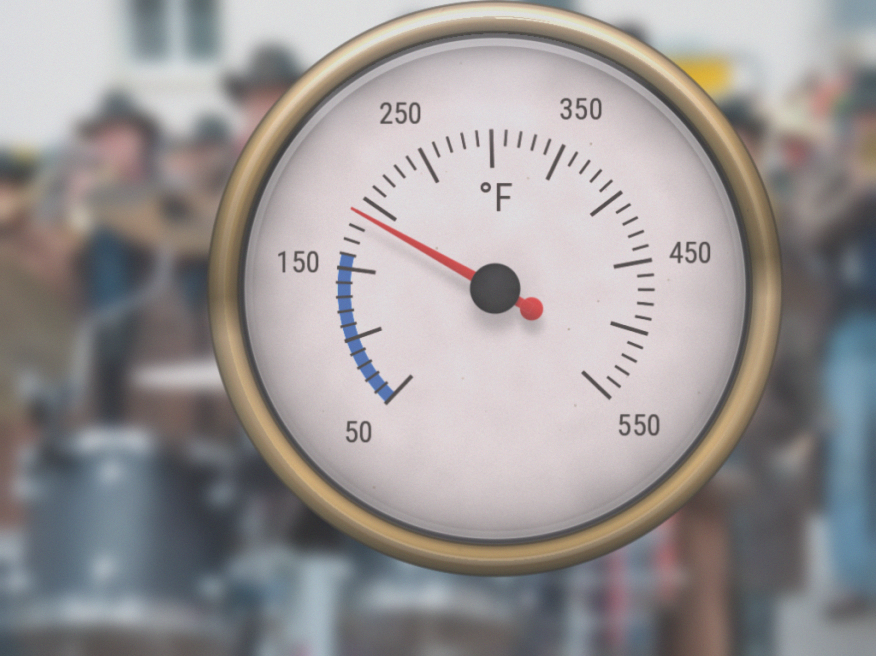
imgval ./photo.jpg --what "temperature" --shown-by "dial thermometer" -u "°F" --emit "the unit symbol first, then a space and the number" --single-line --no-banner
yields °F 190
